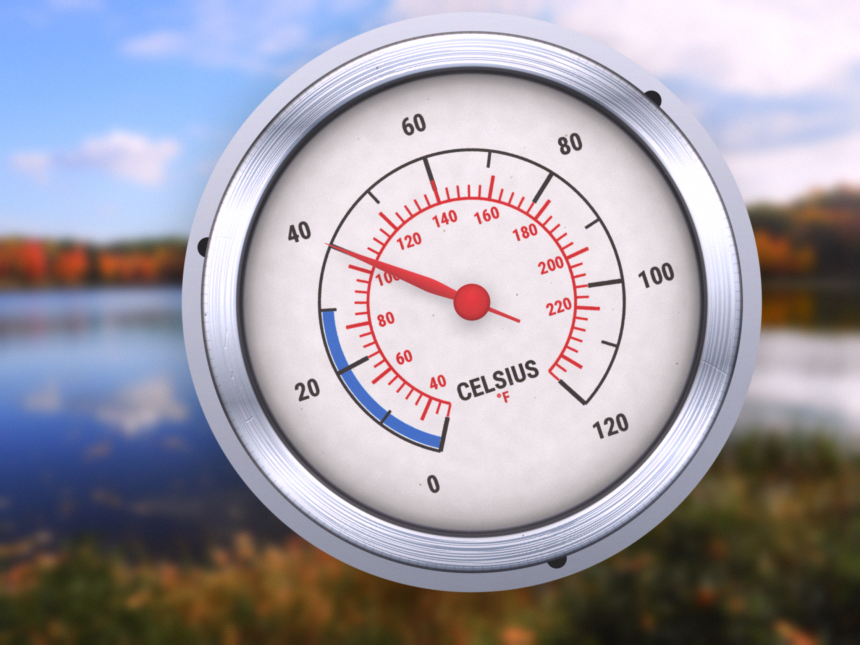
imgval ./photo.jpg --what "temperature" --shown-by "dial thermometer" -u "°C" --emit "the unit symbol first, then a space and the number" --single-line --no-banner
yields °C 40
